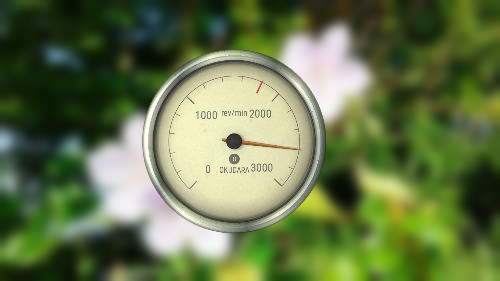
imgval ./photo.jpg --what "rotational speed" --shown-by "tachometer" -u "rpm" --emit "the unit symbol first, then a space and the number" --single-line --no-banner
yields rpm 2600
